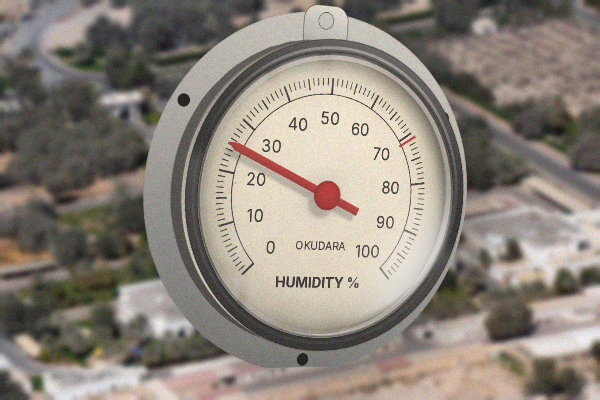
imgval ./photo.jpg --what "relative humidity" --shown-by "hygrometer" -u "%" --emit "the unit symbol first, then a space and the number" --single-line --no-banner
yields % 25
